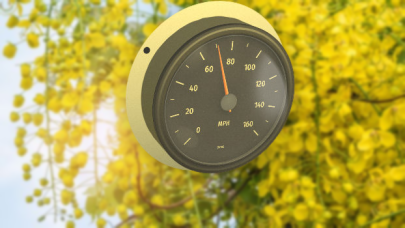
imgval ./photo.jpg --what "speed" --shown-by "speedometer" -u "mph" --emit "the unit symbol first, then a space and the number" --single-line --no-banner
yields mph 70
